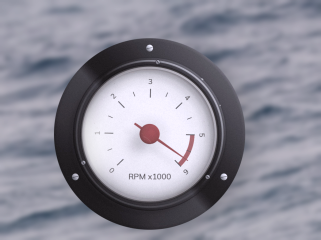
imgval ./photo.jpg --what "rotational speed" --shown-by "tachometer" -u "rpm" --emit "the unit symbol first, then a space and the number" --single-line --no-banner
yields rpm 5750
